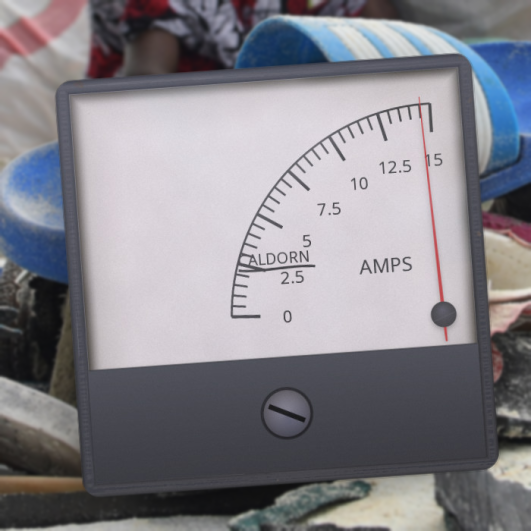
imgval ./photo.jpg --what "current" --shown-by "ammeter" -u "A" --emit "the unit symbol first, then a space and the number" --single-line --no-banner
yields A 14.5
